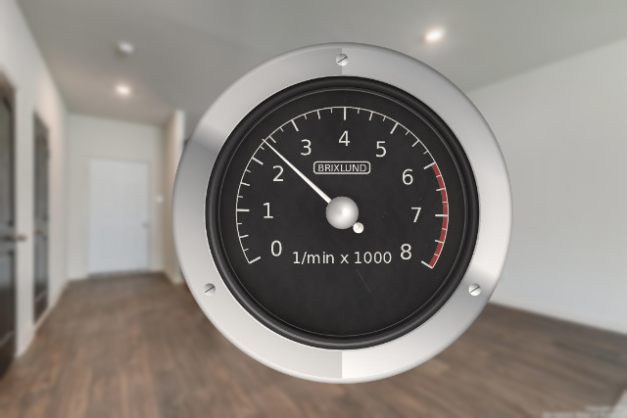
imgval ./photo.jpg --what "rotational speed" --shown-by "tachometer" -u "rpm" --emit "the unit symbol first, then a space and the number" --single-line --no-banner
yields rpm 2375
